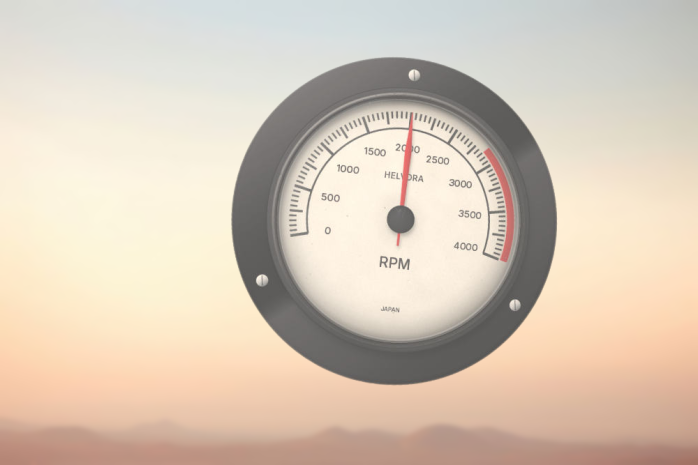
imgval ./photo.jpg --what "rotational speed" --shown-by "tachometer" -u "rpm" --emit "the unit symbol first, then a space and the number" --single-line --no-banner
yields rpm 2000
